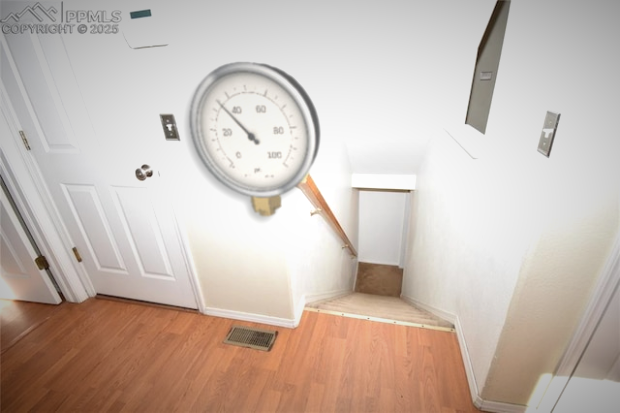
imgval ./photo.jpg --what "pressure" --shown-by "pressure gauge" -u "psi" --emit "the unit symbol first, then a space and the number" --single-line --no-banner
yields psi 35
